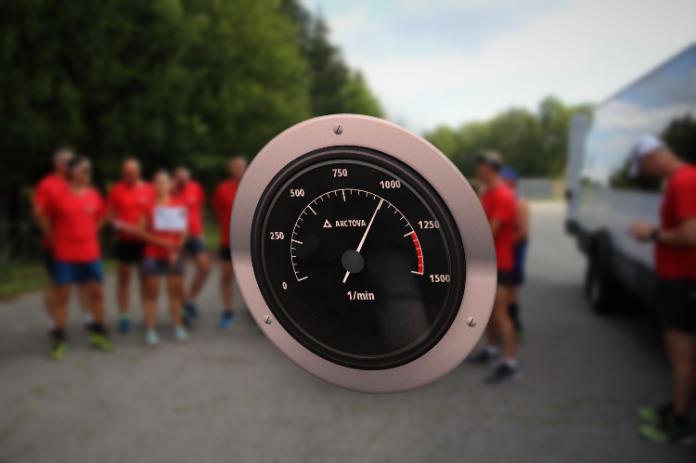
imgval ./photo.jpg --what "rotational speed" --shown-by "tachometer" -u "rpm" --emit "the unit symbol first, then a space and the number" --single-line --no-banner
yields rpm 1000
